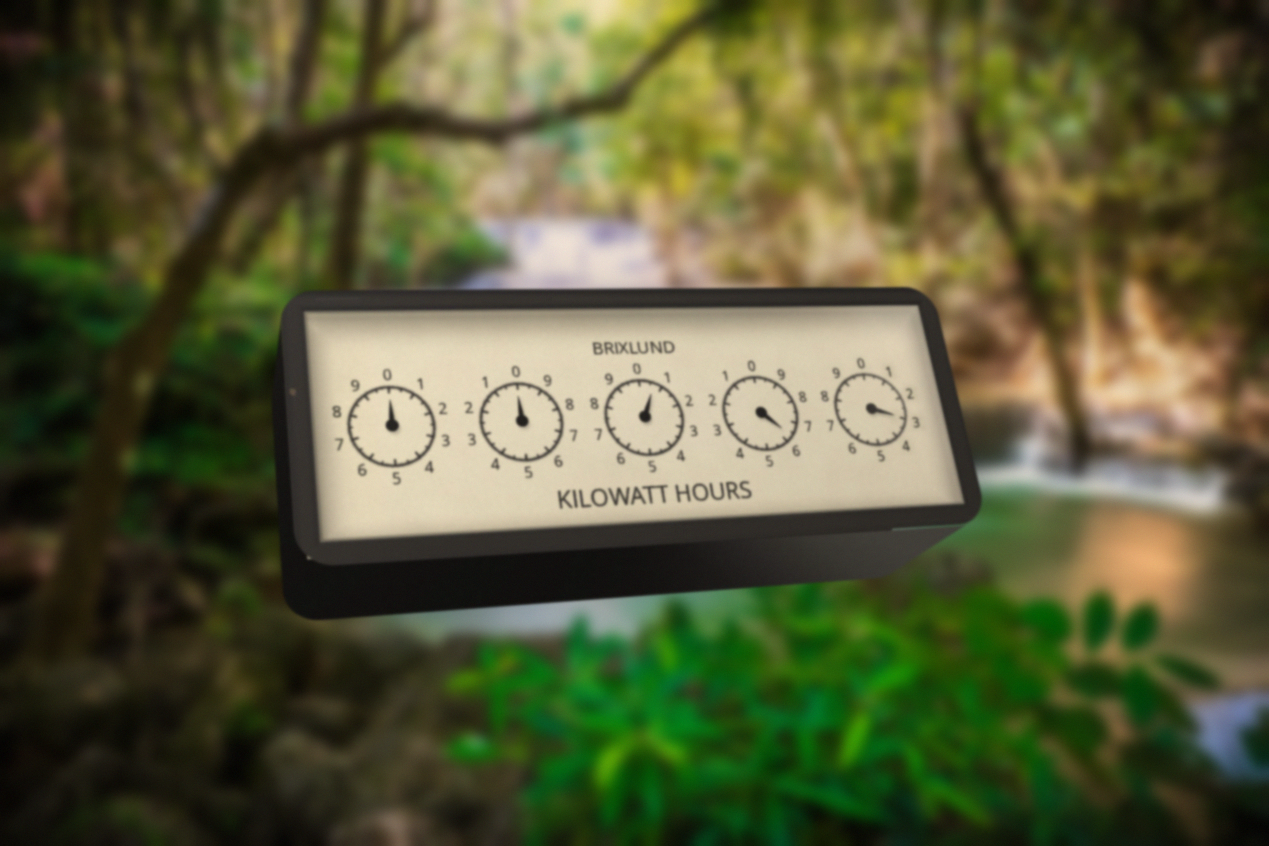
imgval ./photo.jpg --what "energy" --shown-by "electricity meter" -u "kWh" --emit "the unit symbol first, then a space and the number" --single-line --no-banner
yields kWh 63
